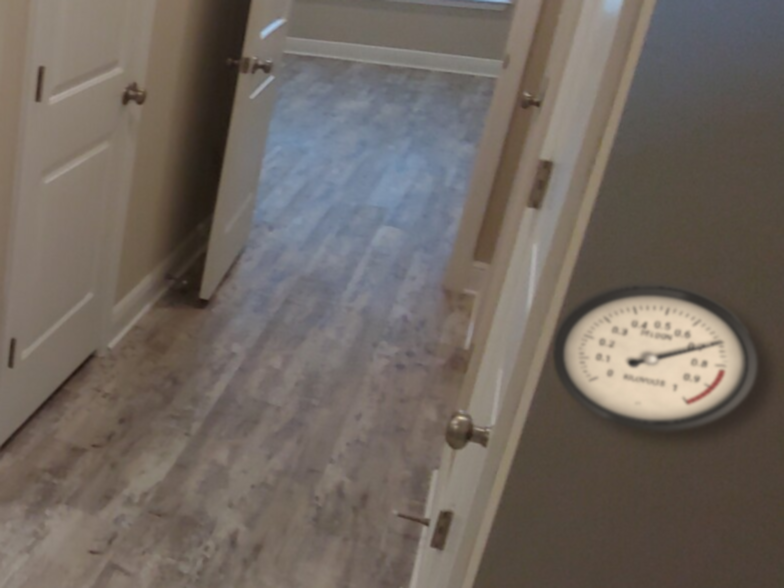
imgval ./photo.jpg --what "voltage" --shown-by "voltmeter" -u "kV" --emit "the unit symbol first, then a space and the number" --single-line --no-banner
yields kV 0.7
